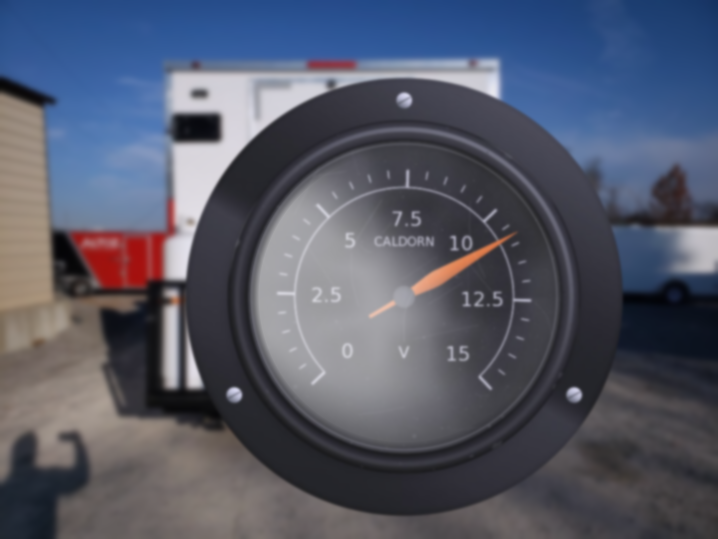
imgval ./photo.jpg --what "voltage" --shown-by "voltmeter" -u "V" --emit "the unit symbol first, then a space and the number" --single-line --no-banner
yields V 10.75
